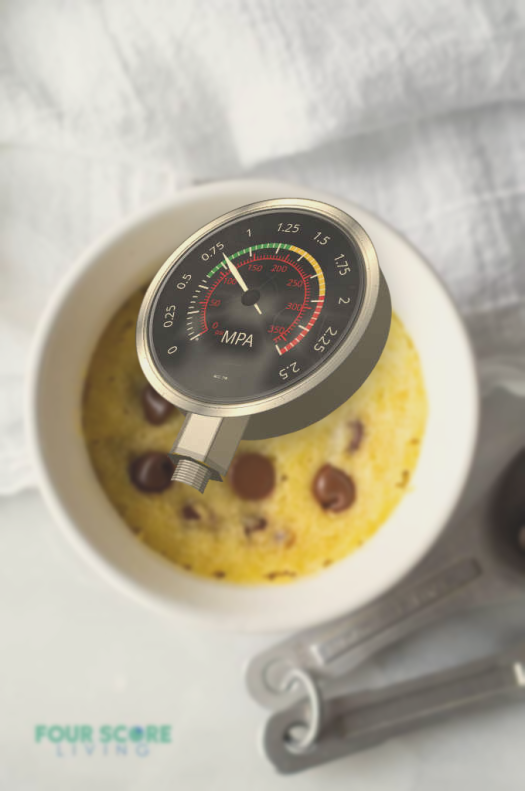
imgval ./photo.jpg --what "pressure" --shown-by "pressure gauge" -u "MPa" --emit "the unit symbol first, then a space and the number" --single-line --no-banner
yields MPa 0.8
